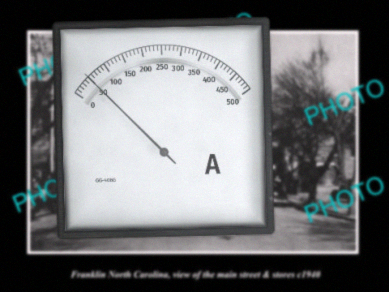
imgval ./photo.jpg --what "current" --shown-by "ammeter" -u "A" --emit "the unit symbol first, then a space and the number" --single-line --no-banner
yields A 50
